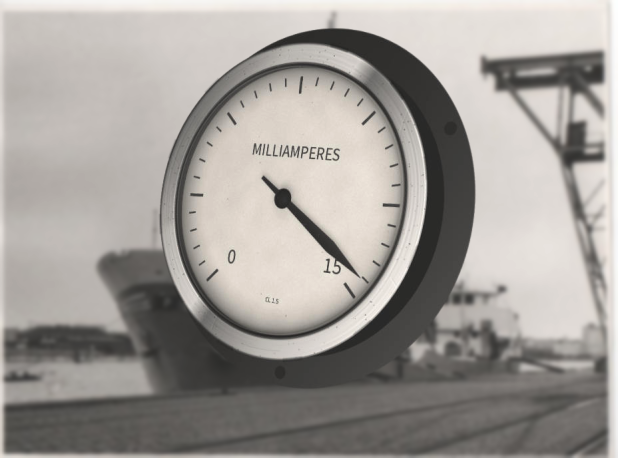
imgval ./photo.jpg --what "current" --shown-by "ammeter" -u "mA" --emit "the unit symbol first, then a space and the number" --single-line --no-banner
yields mA 14.5
